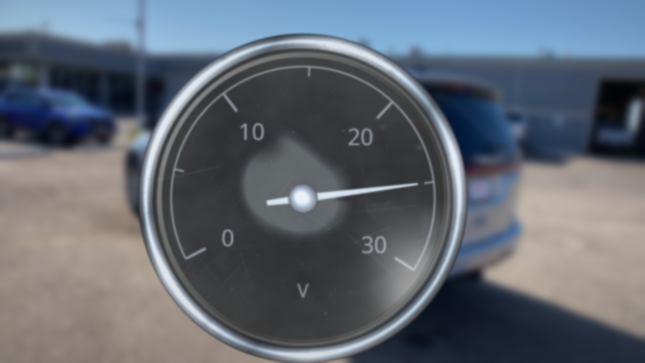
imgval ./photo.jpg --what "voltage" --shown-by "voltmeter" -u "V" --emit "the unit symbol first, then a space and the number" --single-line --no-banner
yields V 25
